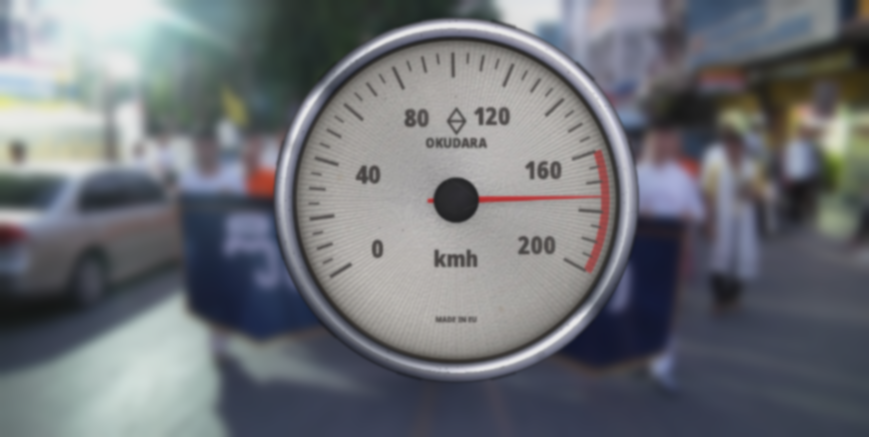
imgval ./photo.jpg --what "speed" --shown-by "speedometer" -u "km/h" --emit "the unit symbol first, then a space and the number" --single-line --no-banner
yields km/h 175
